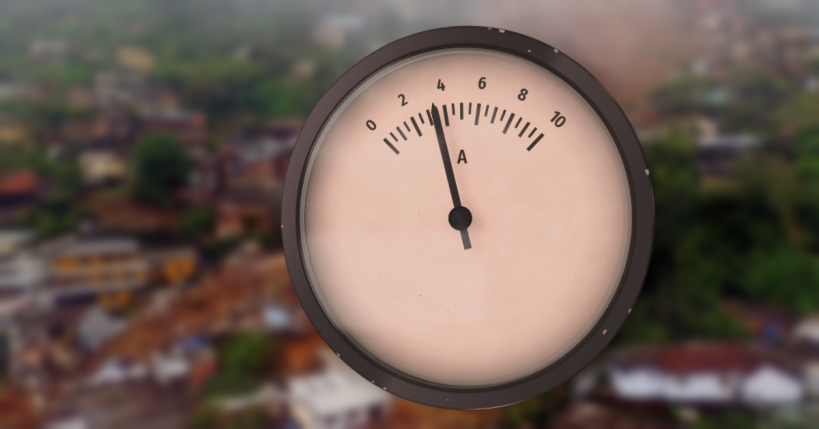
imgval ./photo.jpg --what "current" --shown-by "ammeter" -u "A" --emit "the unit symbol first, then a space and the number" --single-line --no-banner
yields A 3.5
